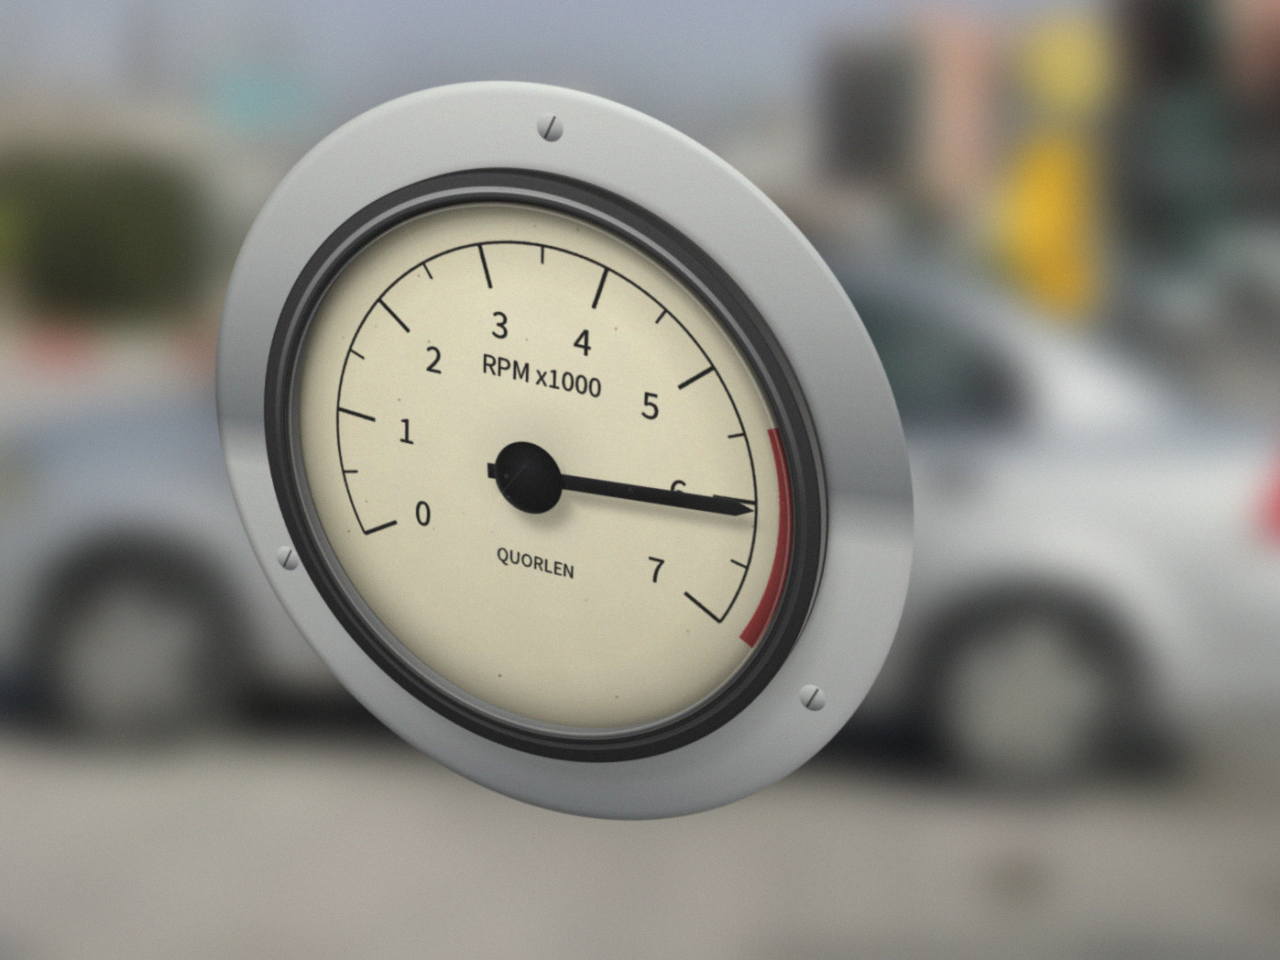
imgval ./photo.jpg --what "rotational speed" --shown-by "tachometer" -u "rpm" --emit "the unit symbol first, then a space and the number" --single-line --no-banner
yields rpm 6000
